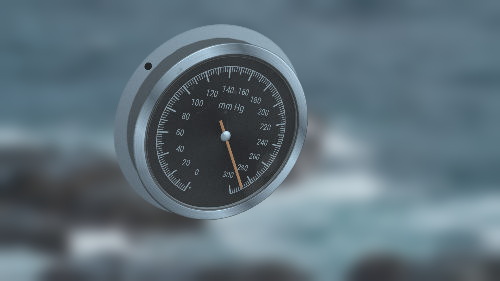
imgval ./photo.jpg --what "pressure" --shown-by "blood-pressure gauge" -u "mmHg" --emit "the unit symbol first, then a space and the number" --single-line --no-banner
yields mmHg 290
